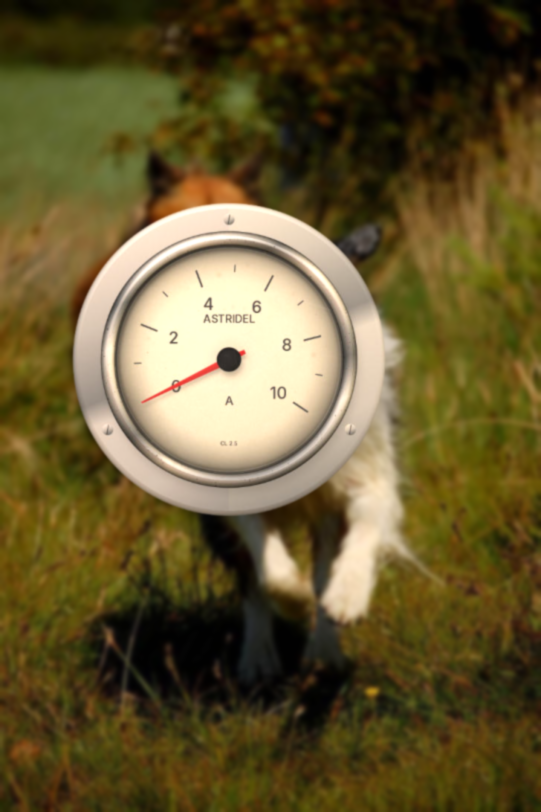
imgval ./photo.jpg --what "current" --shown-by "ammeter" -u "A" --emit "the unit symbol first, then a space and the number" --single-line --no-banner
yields A 0
